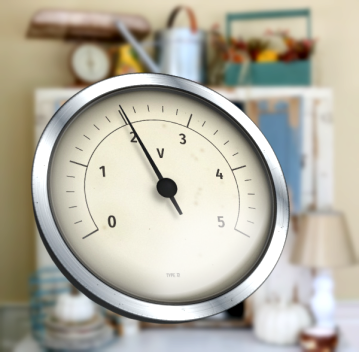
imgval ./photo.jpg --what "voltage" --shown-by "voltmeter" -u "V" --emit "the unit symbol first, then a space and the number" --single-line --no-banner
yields V 2
